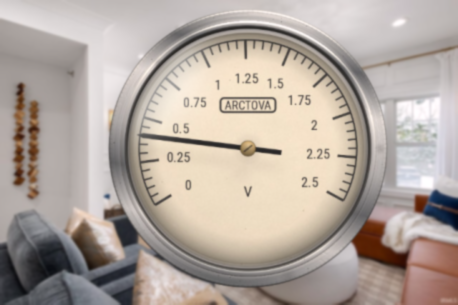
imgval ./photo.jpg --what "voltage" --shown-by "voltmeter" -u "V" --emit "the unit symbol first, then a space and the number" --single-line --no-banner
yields V 0.4
